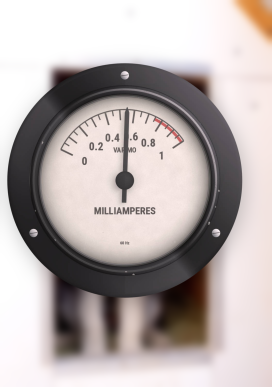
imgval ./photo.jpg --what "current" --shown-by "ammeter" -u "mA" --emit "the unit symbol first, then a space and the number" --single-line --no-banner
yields mA 0.55
